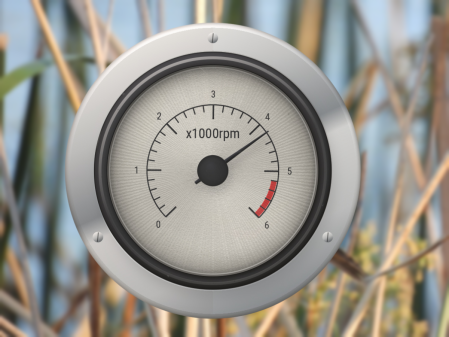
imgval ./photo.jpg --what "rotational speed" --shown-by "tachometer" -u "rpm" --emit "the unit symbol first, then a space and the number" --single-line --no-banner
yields rpm 4200
